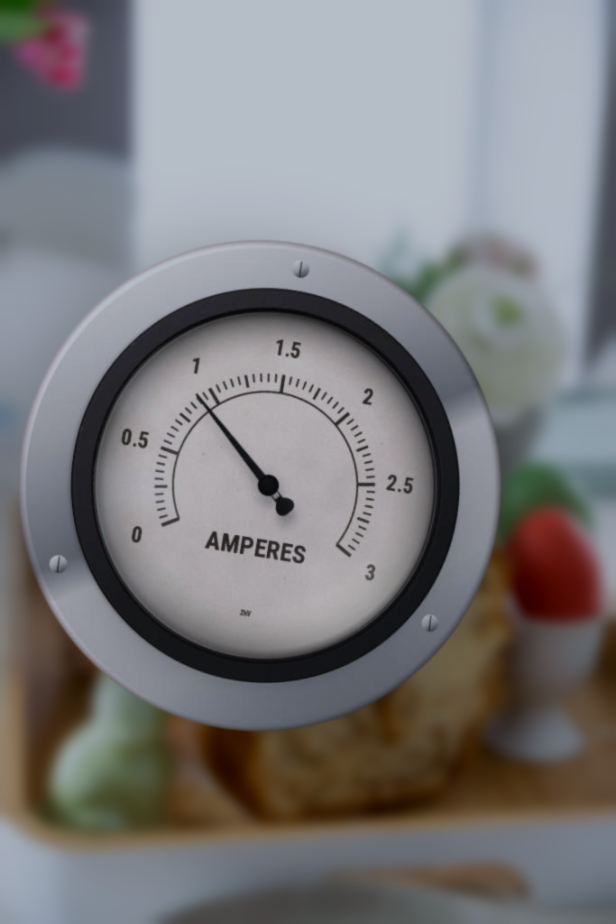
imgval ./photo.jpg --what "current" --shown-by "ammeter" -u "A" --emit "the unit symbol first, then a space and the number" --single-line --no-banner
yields A 0.9
